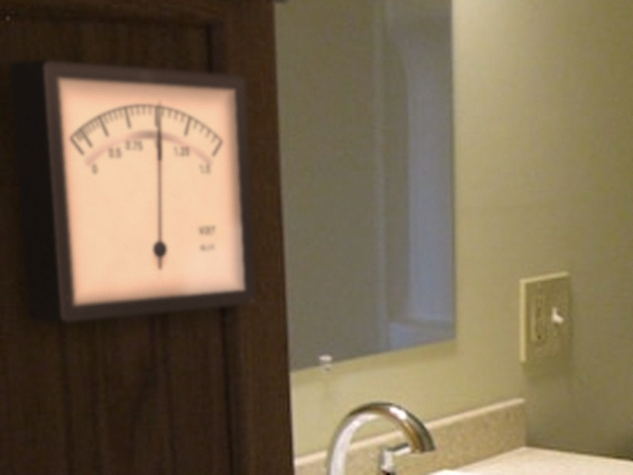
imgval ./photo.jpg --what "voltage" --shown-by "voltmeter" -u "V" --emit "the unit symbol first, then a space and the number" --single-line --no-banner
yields V 1
